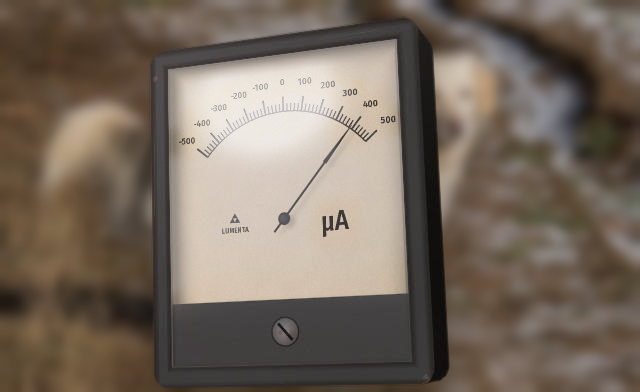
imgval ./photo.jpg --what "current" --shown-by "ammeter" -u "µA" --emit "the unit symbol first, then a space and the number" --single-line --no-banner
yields µA 400
